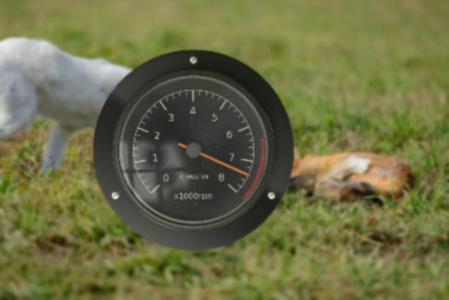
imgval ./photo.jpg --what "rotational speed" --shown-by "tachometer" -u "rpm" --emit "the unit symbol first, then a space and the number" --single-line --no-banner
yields rpm 7400
